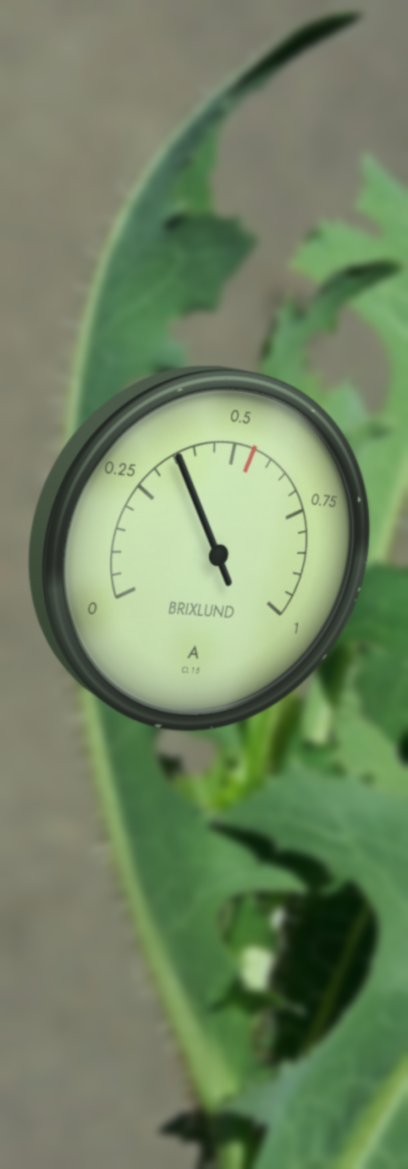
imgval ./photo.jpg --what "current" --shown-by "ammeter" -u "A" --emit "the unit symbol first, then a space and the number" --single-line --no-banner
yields A 0.35
